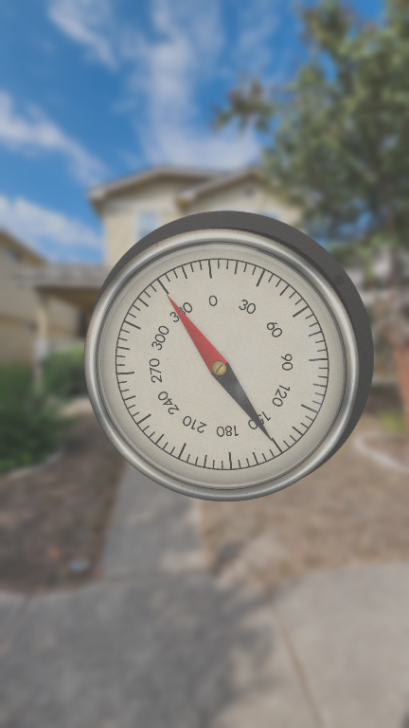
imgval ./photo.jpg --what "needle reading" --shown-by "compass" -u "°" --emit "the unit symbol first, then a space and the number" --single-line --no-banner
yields ° 330
